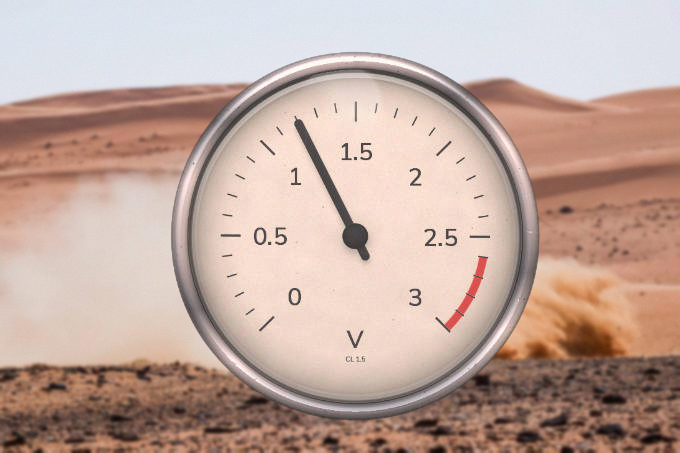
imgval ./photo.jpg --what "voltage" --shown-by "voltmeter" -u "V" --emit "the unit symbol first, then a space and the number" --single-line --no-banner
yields V 1.2
